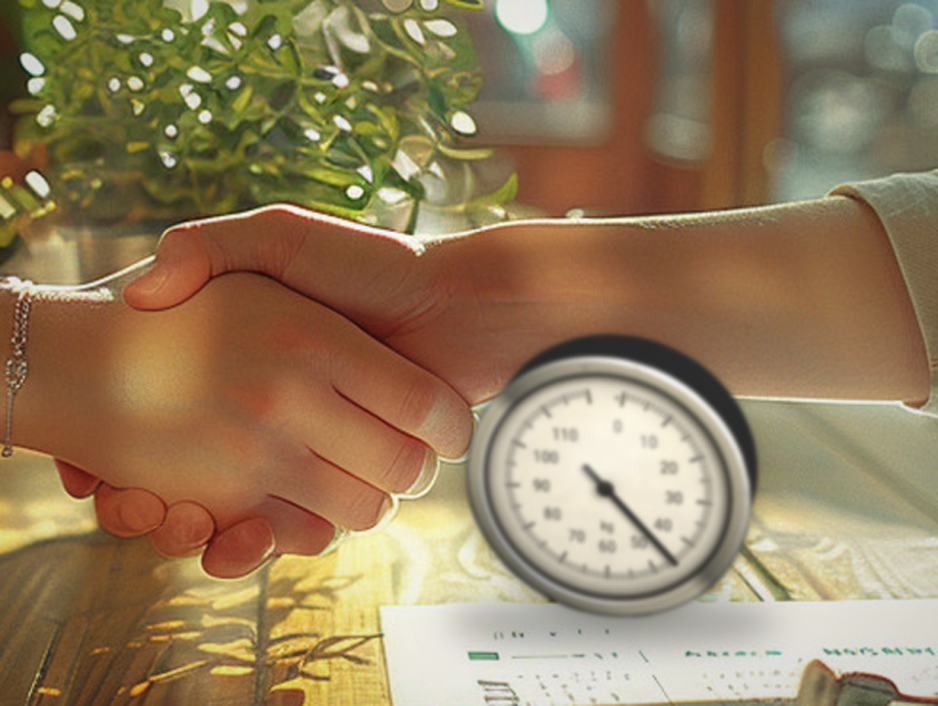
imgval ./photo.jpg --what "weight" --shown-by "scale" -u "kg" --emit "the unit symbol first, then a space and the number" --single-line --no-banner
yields kg 45
